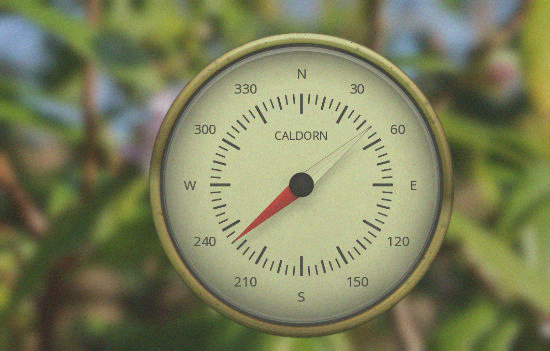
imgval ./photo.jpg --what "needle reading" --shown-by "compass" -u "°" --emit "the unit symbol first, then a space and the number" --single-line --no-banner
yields ° 230
